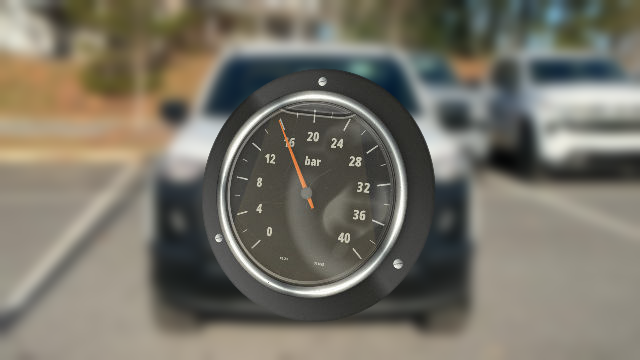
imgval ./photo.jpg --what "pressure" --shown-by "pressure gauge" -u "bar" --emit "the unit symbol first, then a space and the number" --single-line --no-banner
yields bar 16
